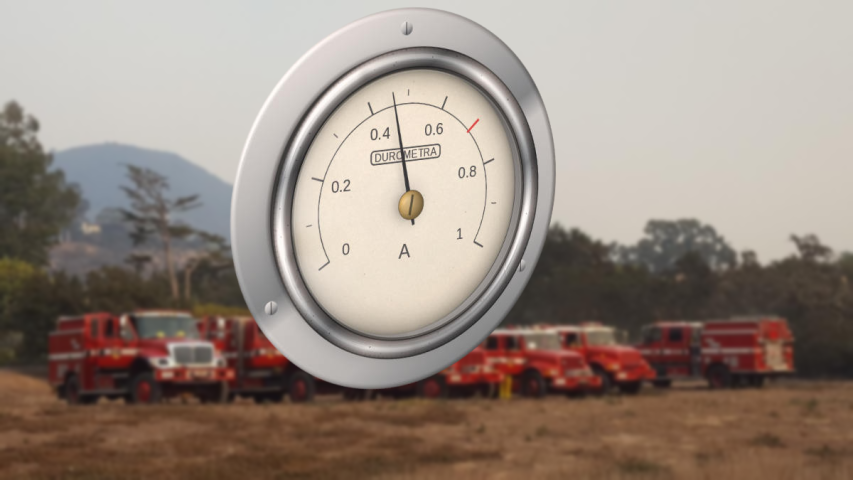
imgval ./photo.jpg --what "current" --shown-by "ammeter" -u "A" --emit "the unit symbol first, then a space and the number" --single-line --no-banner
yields A 0.45
